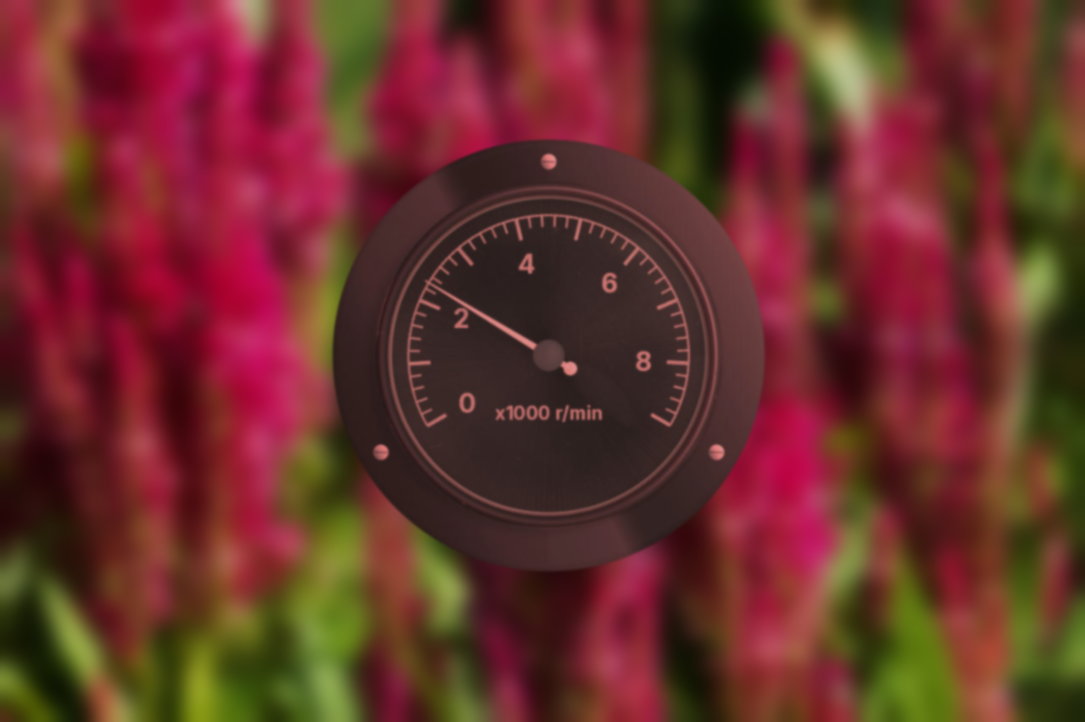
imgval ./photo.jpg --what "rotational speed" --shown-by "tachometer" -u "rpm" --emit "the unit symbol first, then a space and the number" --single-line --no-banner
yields rpm 2300
